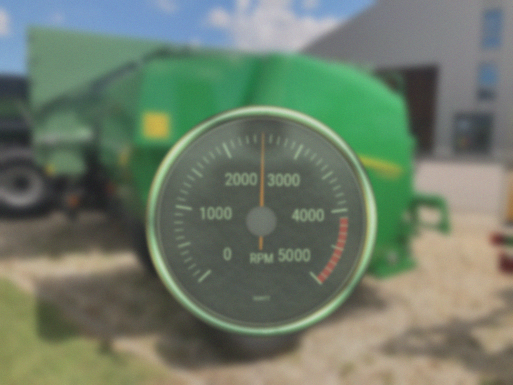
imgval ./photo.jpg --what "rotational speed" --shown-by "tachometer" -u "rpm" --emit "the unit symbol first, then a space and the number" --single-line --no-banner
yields rpm 2500
